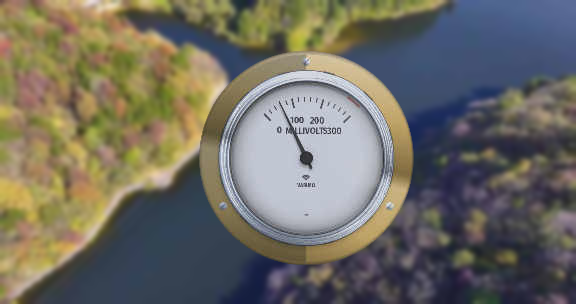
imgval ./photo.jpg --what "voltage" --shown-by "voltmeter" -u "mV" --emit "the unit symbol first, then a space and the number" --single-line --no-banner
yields mV 60
